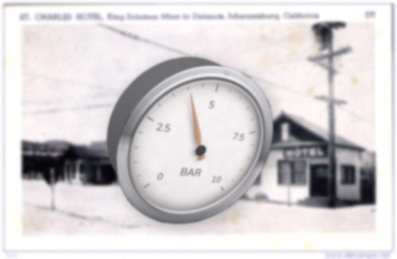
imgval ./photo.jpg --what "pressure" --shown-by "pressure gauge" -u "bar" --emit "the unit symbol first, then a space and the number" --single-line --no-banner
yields bar 4
